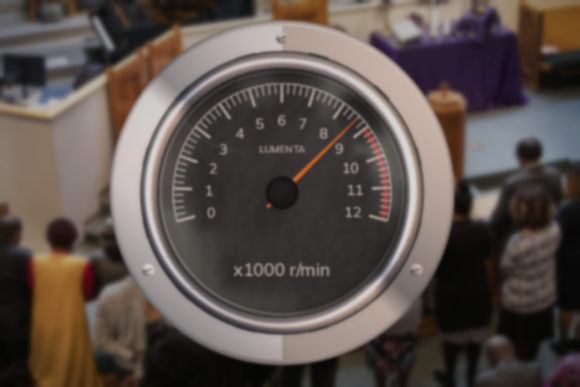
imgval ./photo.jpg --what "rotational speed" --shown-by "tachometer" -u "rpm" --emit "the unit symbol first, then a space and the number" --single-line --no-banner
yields rpm 8600
